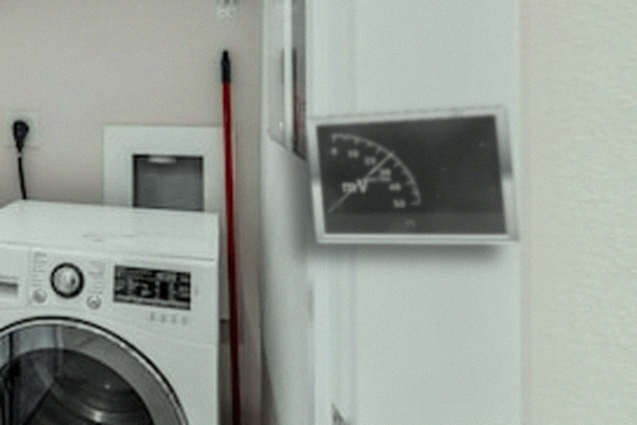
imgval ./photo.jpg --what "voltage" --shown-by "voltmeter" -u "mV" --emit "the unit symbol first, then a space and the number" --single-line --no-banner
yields mV 25
